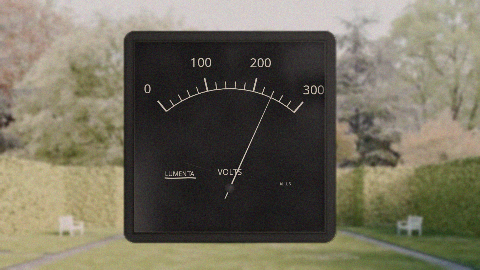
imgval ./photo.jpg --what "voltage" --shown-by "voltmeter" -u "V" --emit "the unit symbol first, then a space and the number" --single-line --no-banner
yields V 240
